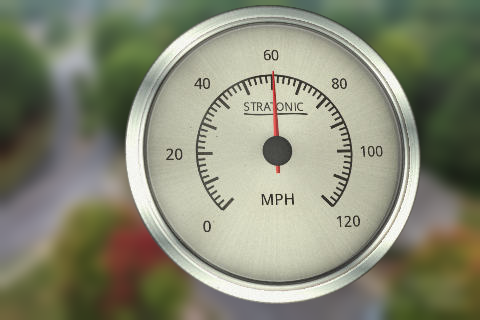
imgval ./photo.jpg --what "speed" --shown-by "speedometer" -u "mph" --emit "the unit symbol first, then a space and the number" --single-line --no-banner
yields mph 60
